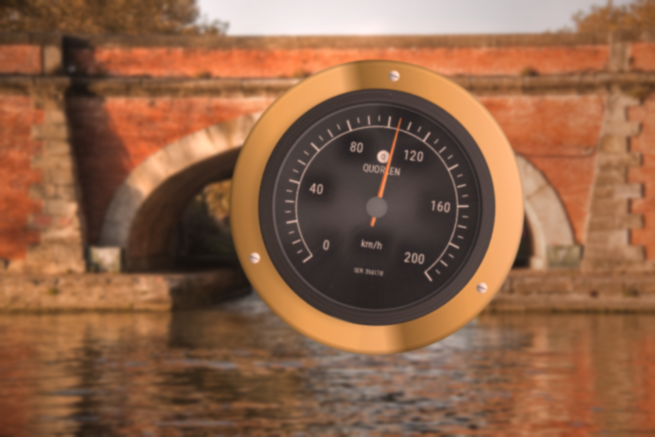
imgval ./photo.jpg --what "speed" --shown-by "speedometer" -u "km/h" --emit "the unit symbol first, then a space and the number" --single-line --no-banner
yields km/h 105
